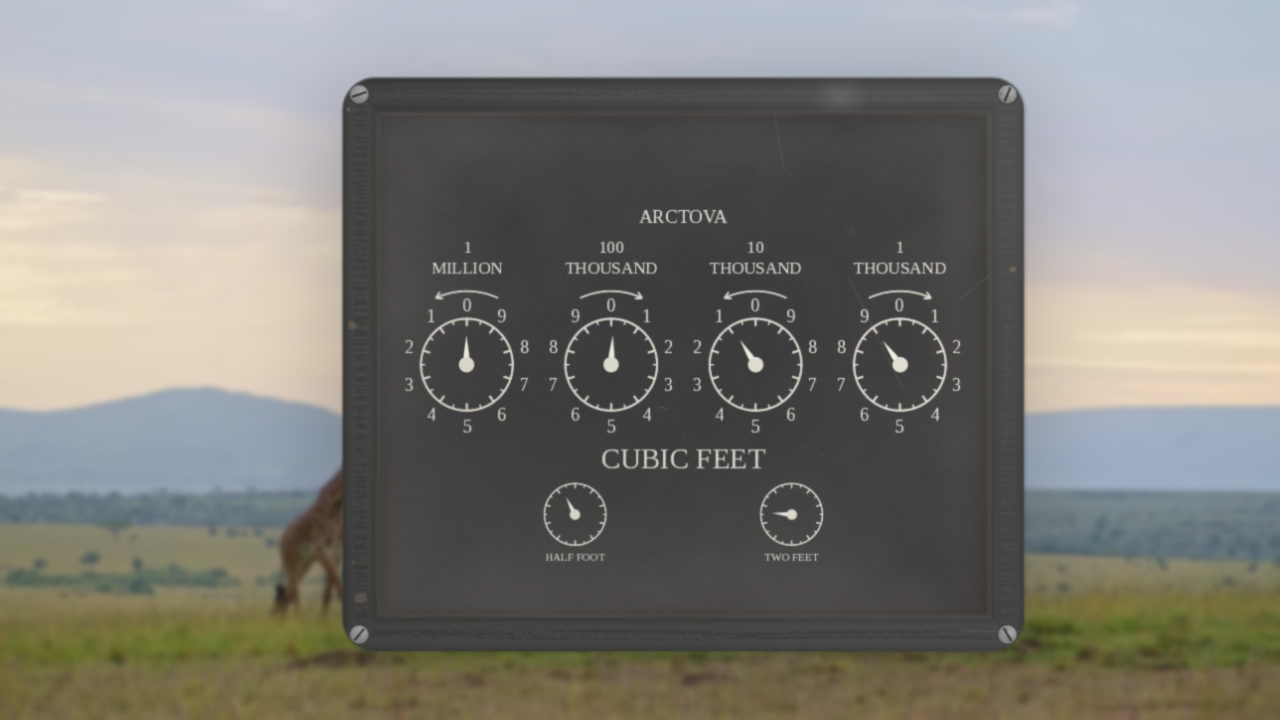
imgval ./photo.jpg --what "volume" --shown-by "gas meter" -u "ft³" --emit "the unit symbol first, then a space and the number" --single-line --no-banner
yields ft³ 900
